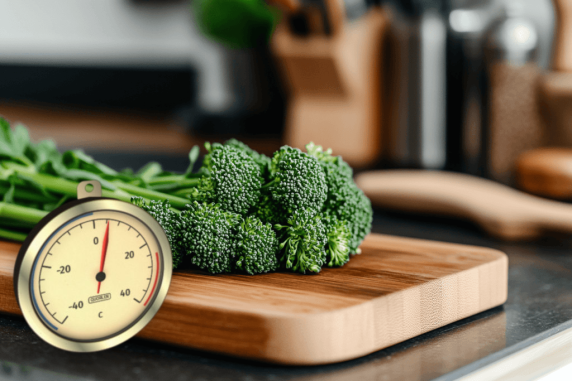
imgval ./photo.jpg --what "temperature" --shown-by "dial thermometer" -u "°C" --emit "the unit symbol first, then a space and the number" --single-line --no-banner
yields °C 4
